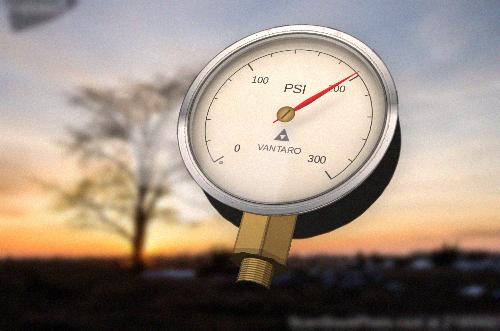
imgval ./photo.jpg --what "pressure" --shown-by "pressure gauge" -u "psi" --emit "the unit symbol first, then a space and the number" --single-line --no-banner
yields psi 200
